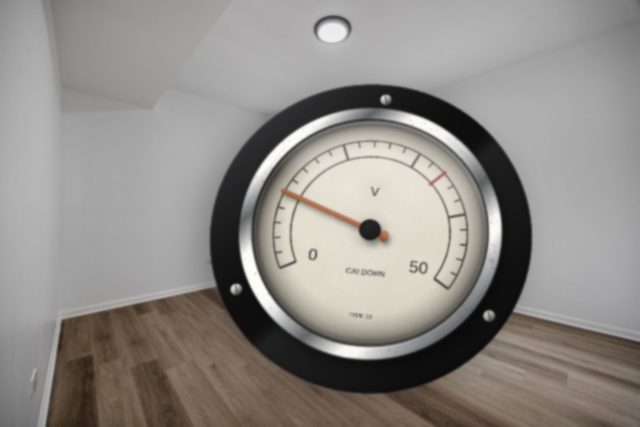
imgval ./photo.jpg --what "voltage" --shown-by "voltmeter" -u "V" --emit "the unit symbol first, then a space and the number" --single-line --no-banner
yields V 10
